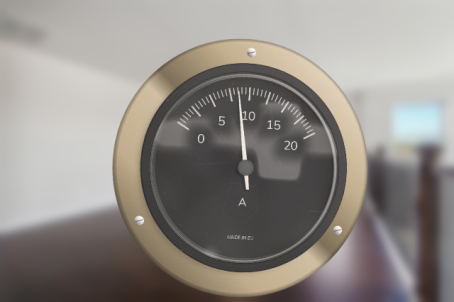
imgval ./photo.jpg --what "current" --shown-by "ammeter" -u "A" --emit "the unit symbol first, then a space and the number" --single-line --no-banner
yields A 8.5
